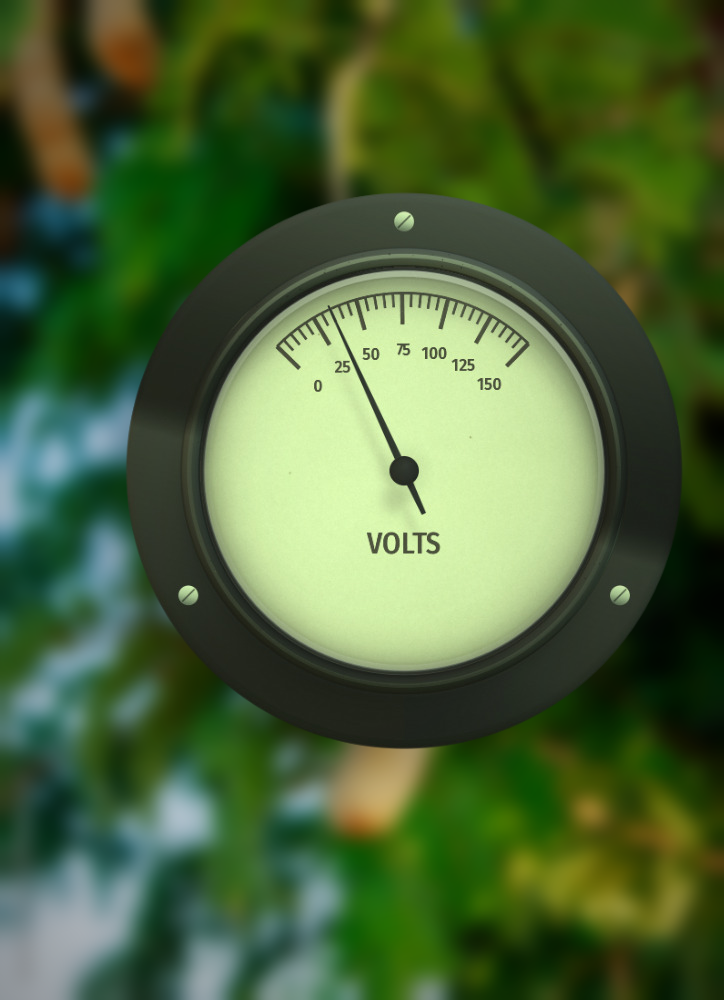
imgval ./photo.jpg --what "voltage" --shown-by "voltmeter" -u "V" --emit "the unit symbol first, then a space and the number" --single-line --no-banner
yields V 35
